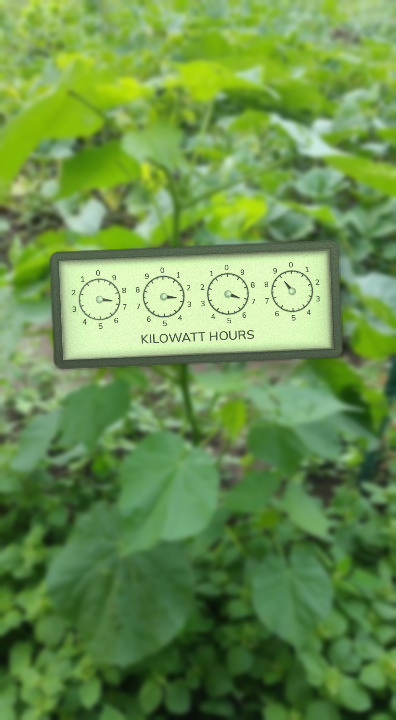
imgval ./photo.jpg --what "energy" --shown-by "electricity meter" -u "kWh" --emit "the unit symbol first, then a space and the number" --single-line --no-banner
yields kWh 7269
